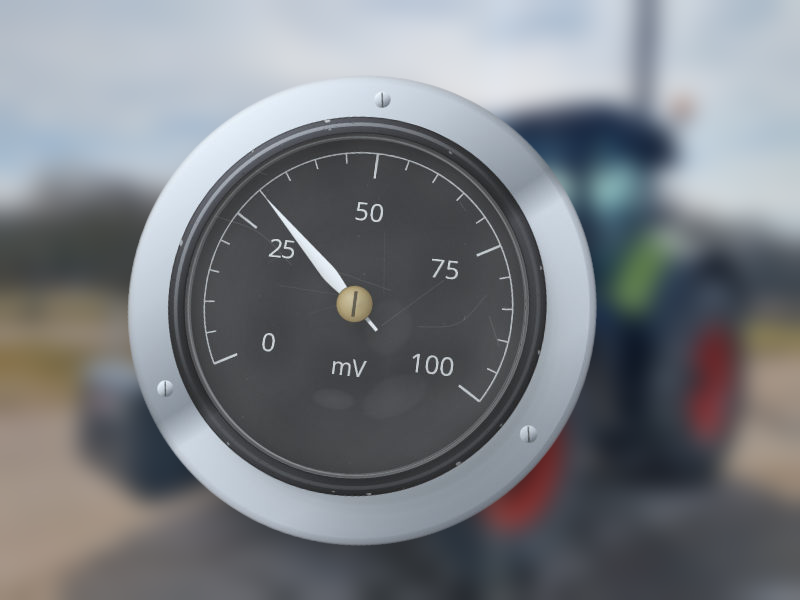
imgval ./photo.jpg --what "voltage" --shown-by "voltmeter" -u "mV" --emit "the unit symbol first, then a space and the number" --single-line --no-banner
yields mV 30
